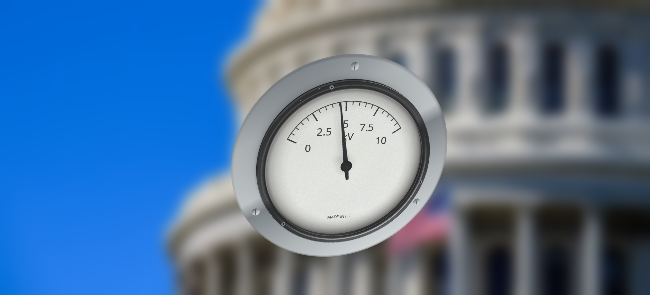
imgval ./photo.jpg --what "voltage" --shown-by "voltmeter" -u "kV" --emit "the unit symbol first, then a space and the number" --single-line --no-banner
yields kV 4.5
